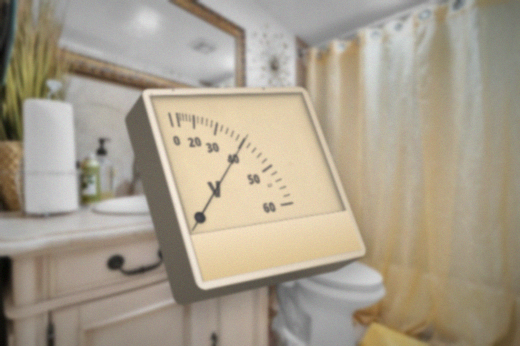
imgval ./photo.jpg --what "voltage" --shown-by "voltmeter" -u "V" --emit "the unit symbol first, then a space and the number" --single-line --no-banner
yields V 40
